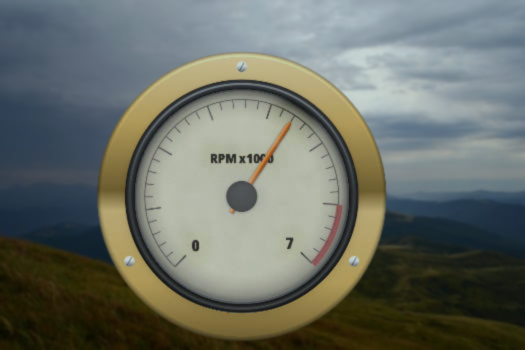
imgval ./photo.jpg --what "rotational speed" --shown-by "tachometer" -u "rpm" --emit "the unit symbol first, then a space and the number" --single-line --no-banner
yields rpm 4400
